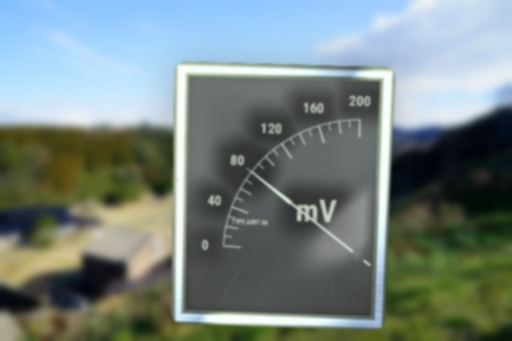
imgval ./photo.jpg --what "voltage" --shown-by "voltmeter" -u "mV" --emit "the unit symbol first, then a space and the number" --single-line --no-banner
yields mV 80
